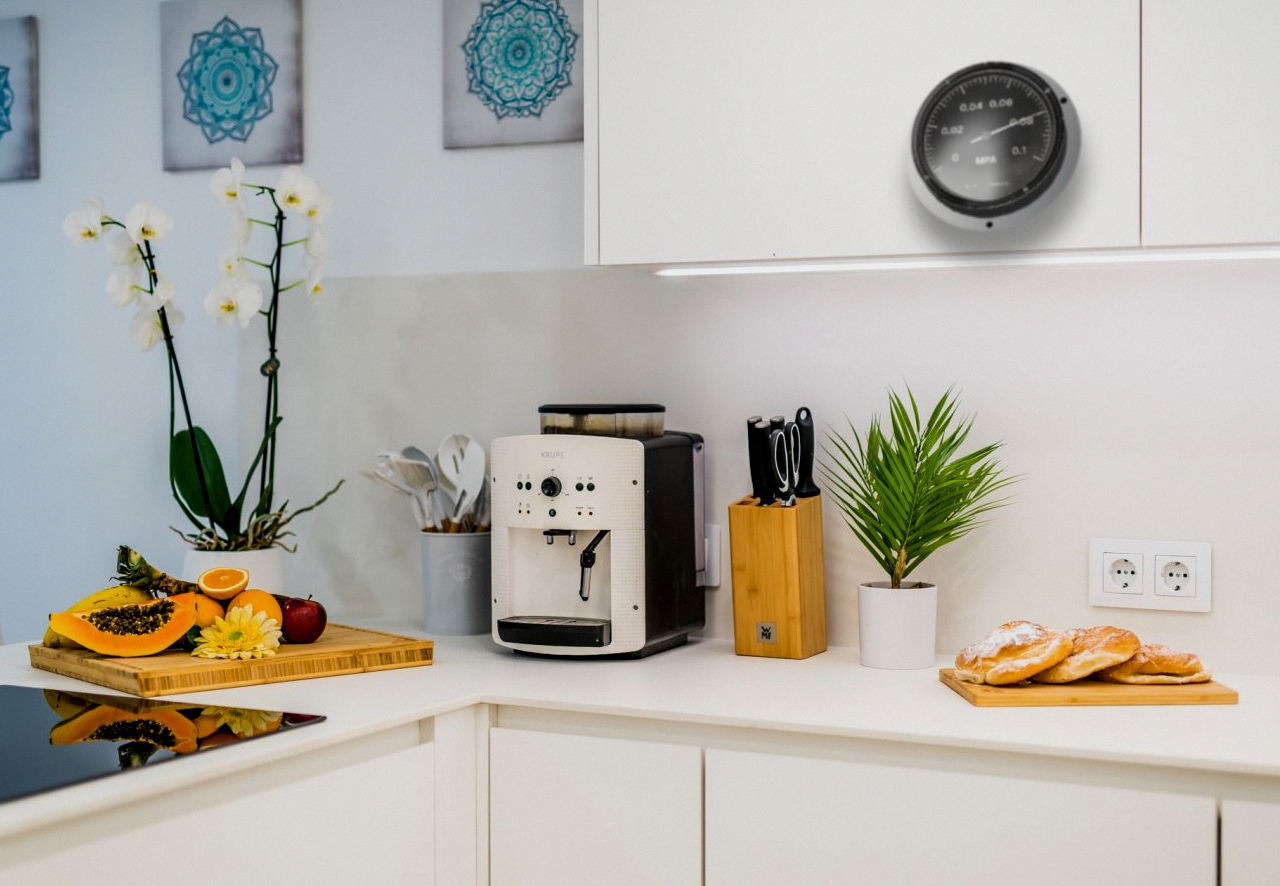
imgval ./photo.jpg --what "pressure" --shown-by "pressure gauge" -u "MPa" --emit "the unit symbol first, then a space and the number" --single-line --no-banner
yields MPa 0.08
